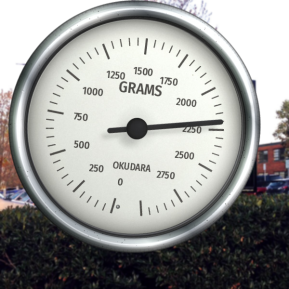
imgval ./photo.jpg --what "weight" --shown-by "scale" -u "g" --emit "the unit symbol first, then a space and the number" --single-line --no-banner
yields g 2200
